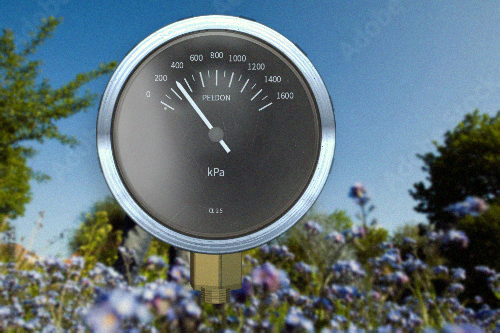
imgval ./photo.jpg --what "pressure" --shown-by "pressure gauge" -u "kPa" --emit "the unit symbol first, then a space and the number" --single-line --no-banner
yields kPa 300
